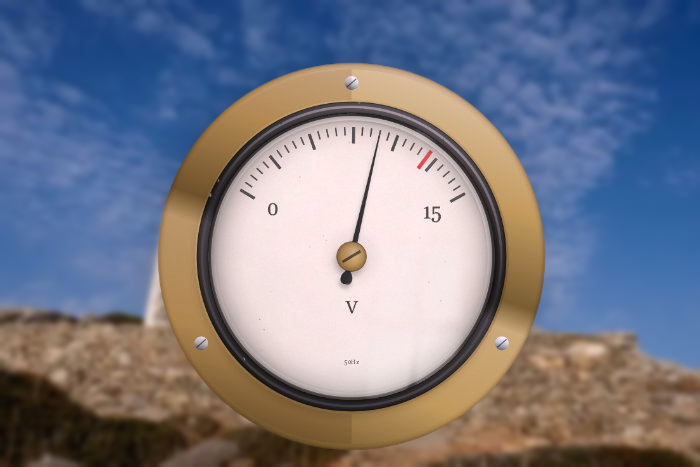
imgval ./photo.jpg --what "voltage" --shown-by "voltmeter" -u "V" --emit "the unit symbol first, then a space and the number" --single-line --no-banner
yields V 9
